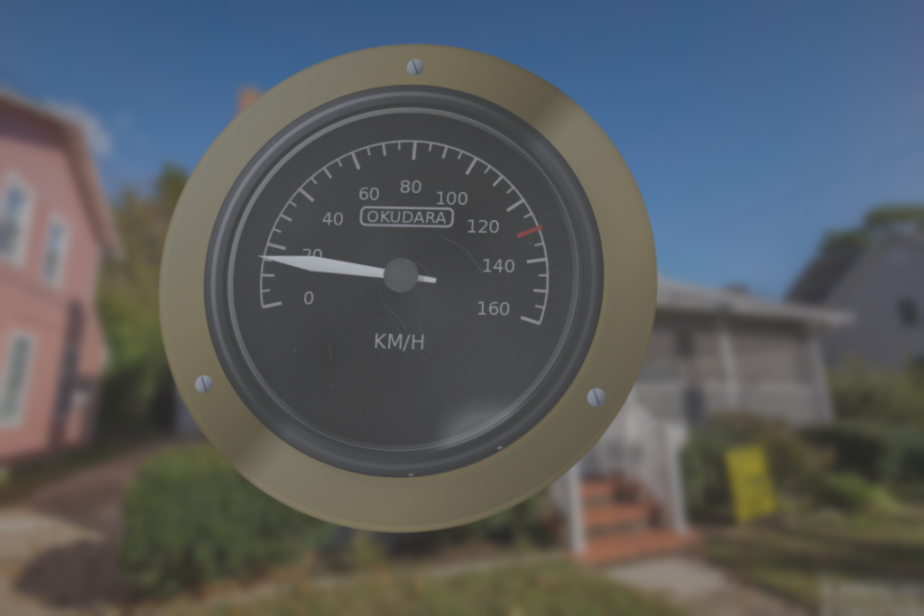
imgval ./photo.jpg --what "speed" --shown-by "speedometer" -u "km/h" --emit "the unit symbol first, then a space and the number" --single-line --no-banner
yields km/h 15
